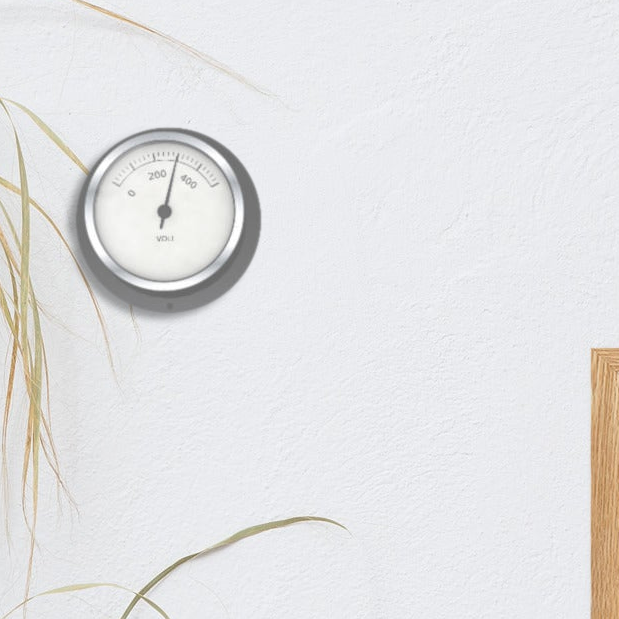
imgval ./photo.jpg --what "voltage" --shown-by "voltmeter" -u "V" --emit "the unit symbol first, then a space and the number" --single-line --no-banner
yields V 300
